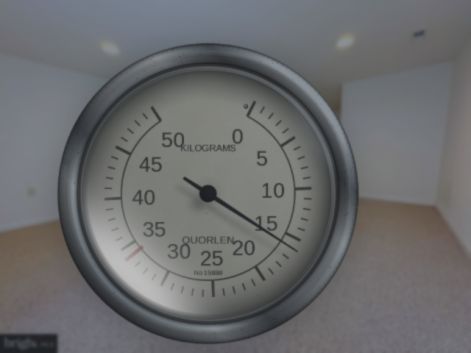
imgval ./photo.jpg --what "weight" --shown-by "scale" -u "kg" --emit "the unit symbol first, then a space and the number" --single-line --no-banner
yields kg 16
